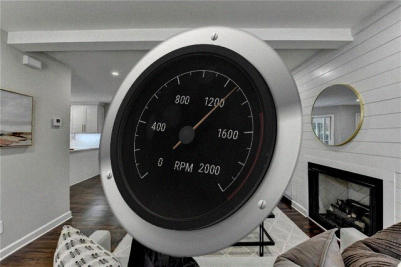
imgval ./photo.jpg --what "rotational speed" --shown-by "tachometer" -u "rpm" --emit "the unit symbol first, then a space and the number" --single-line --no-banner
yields rpm 1300
